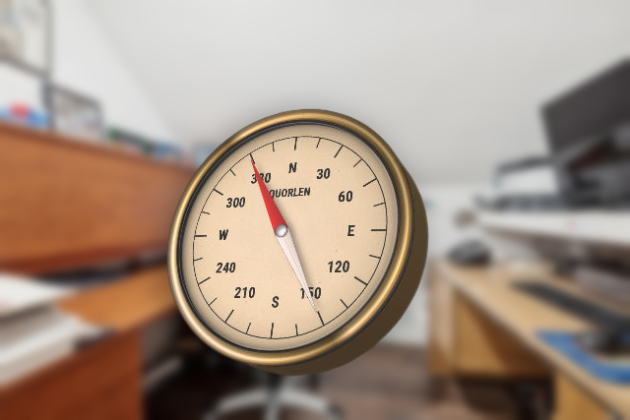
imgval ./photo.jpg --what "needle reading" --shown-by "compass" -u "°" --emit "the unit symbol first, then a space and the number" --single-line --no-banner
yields ° 330
